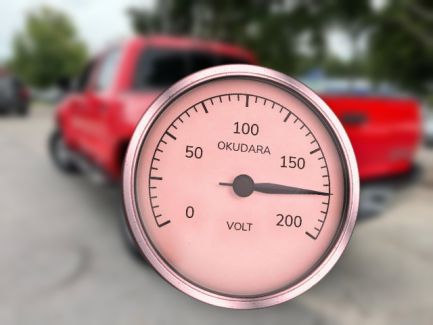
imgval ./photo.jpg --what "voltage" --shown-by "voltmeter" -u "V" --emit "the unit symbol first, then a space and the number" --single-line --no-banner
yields V 175
